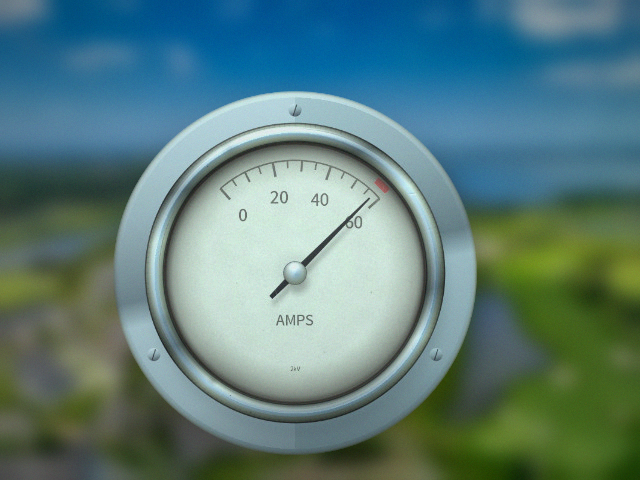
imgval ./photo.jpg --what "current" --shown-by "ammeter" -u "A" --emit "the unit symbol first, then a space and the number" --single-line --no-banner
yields A 57.5
